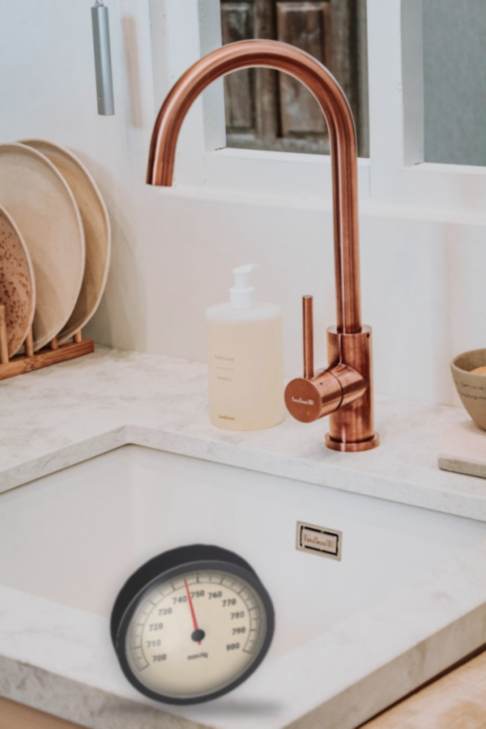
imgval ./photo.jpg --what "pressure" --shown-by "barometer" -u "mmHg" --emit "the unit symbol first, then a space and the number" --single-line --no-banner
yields mmHg 745
